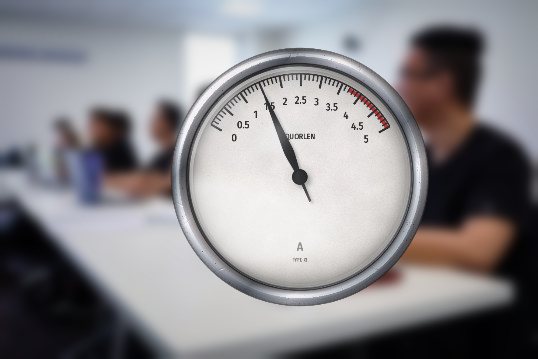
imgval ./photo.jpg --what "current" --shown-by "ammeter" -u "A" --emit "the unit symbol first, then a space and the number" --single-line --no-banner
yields A 1.5
